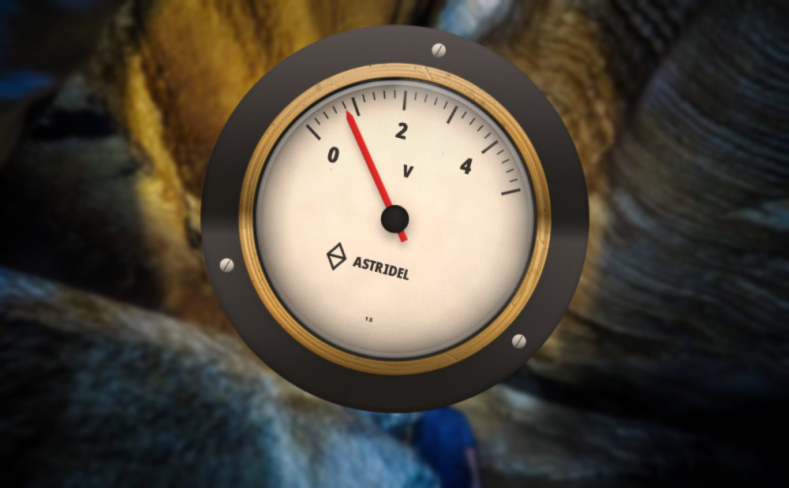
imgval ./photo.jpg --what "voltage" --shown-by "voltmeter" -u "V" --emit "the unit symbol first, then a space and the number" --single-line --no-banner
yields V 0.8
